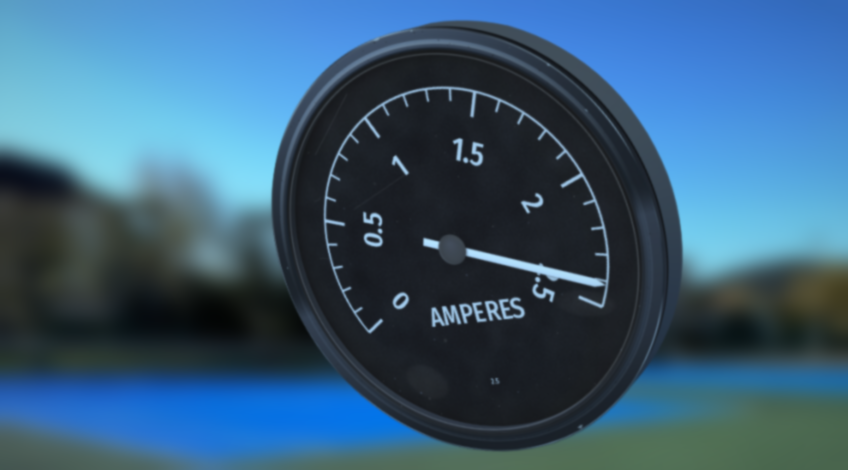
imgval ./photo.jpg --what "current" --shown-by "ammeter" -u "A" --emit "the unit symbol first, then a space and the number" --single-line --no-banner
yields A 2.4
